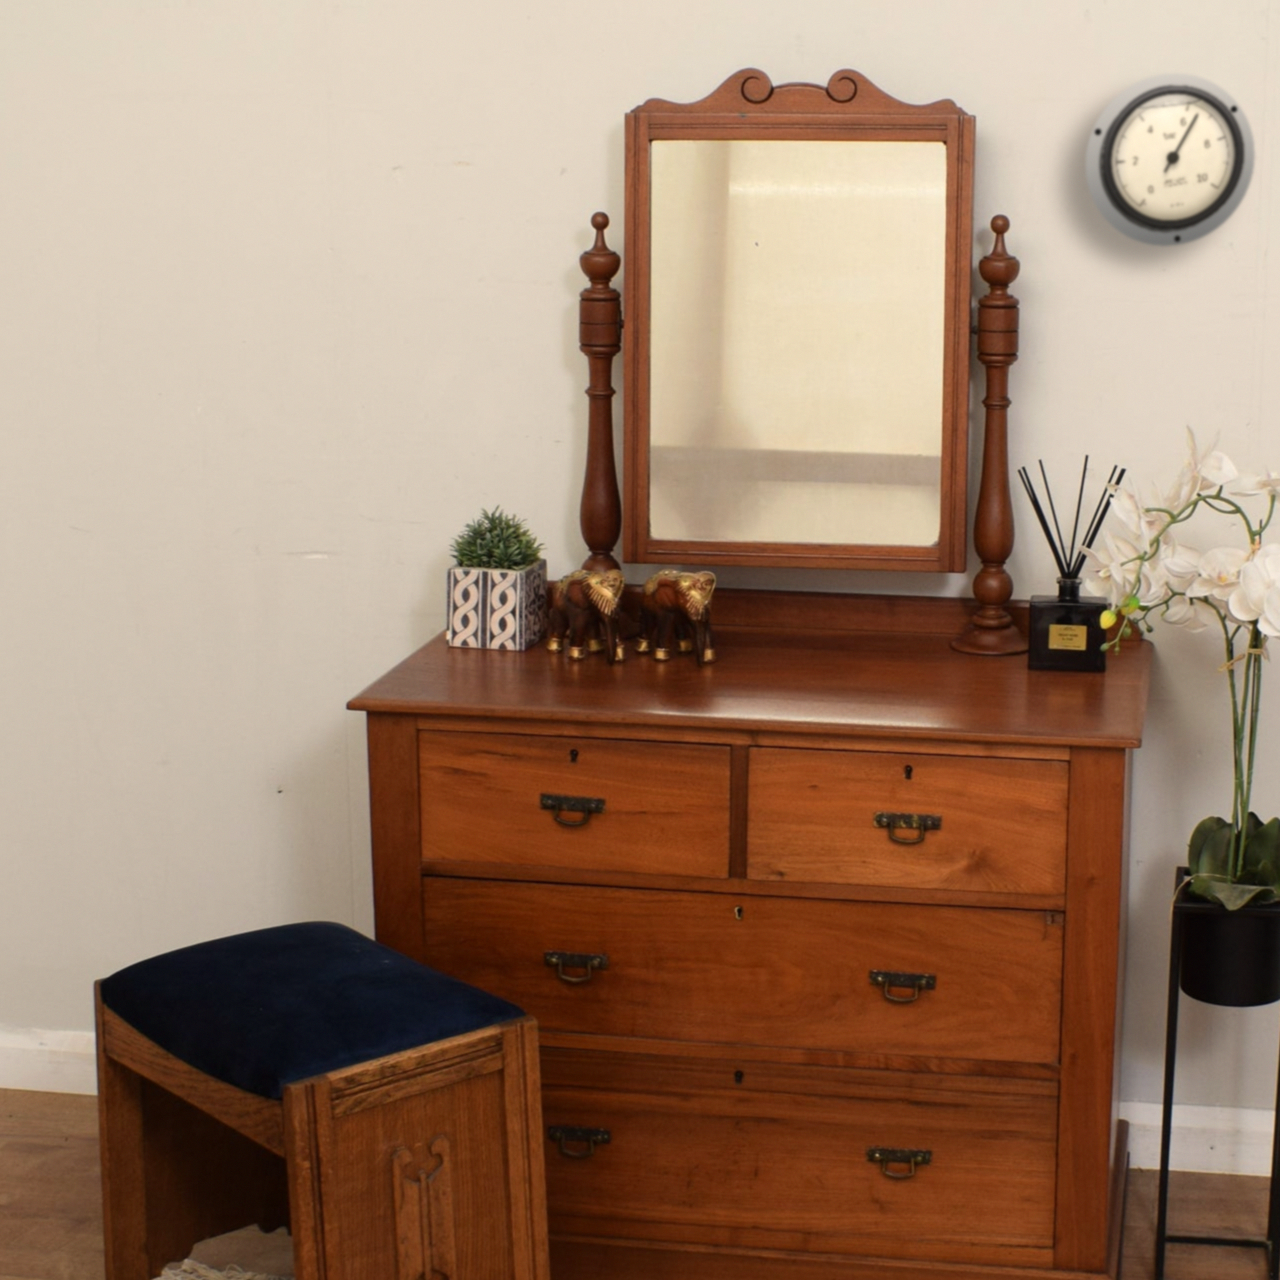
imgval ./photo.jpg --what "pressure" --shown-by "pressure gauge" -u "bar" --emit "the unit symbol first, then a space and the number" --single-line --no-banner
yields bar 6.5
